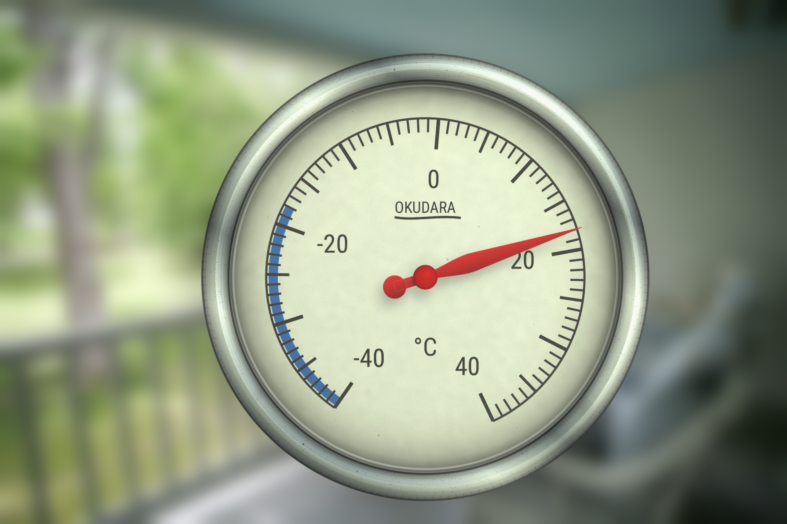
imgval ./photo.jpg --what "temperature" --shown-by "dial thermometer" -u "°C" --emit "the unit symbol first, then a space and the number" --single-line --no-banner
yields °C 18
